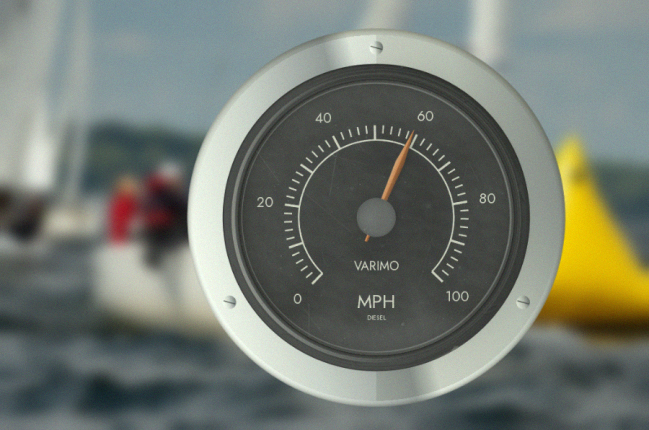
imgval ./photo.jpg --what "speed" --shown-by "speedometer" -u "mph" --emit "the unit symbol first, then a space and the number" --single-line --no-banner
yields mph 59
